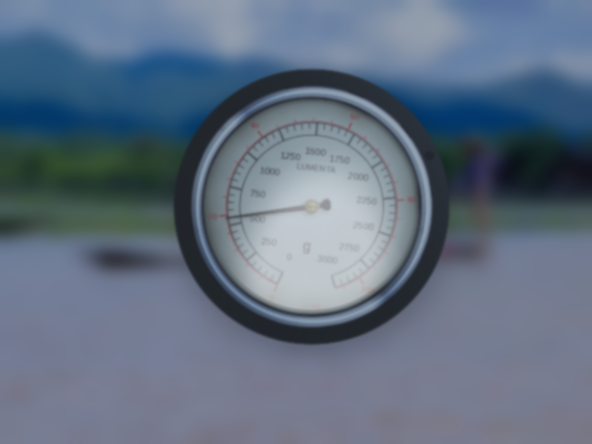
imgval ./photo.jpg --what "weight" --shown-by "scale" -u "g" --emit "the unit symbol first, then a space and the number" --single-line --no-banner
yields g 550
